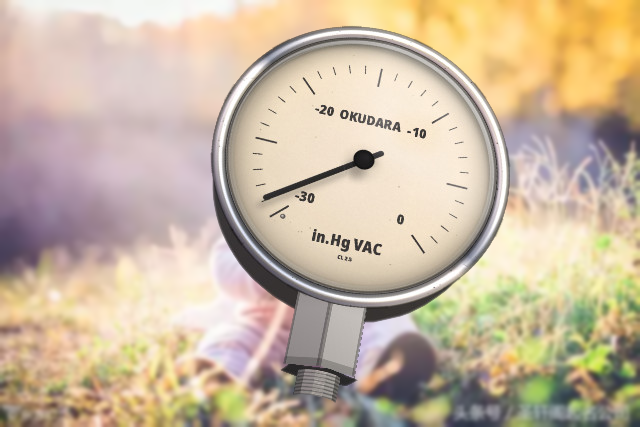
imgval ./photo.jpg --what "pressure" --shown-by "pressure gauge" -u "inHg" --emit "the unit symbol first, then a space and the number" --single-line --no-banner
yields inHg -29
